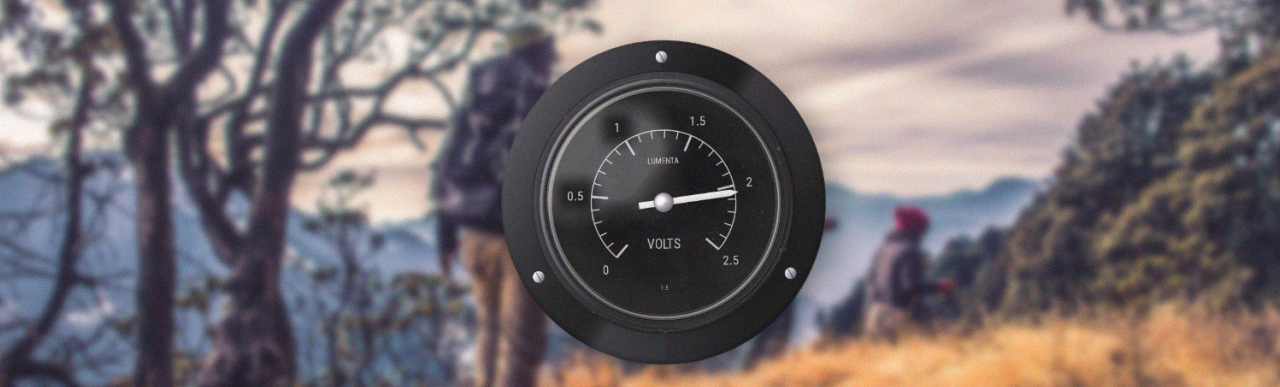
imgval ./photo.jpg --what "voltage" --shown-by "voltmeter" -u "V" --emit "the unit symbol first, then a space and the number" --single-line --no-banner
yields V 2.05
